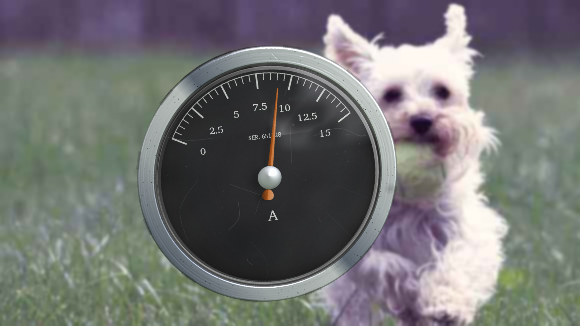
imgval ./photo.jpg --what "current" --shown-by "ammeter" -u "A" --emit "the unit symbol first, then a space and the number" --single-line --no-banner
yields A 9
